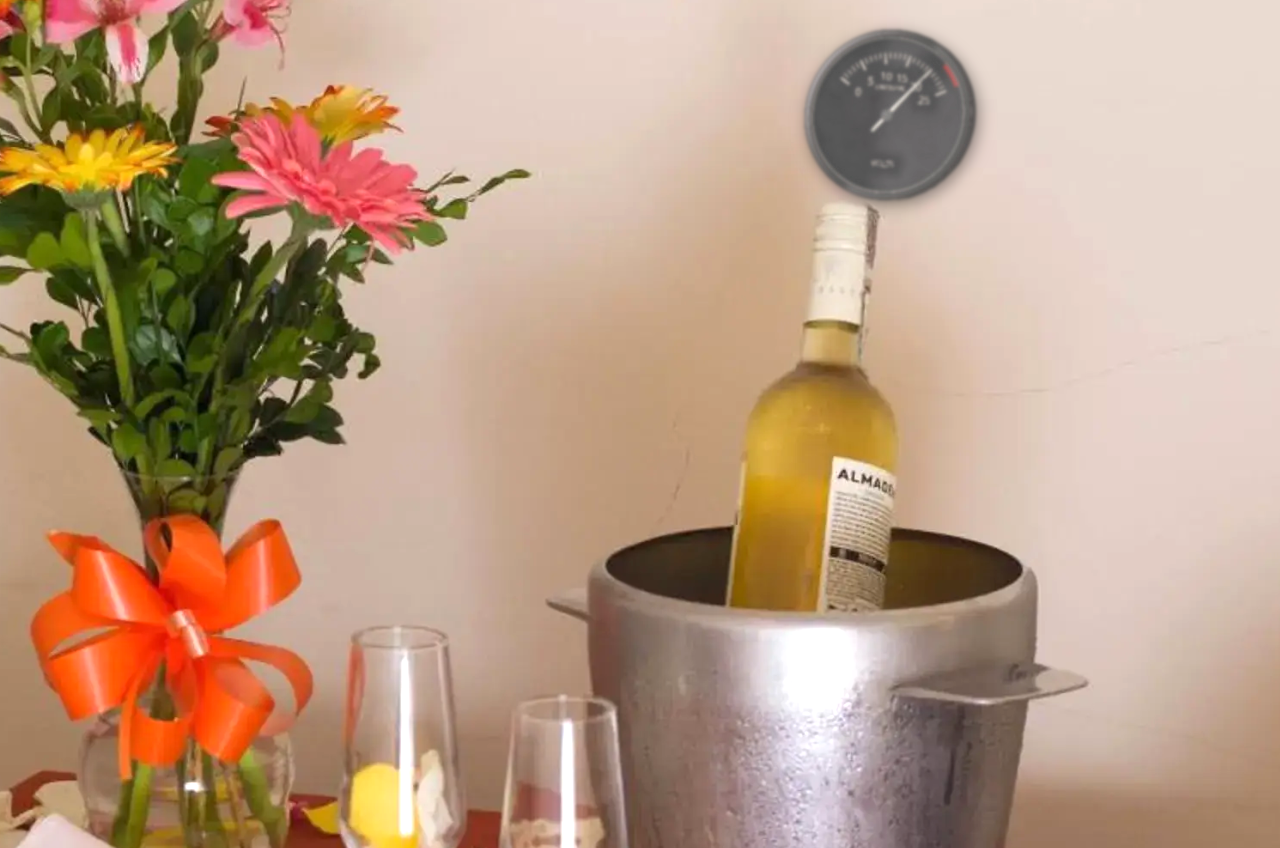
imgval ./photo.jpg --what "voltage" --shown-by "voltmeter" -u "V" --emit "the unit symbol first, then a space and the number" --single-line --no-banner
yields V 20
